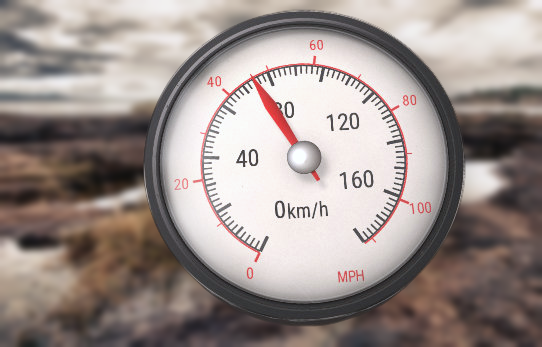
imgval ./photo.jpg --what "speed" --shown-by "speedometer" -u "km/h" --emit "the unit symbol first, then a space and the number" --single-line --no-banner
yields km/h 74
